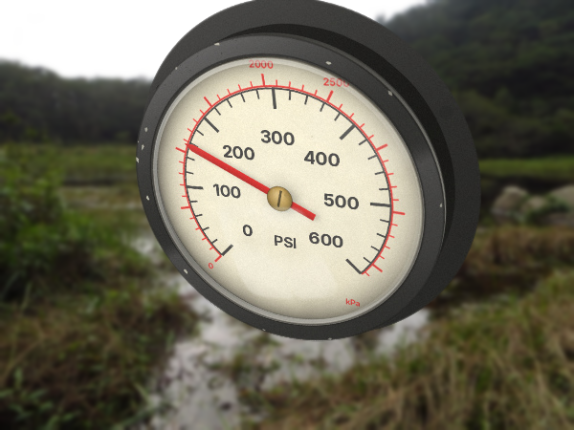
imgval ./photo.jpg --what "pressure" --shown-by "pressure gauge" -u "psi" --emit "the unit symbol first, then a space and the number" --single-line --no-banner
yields psi 160
